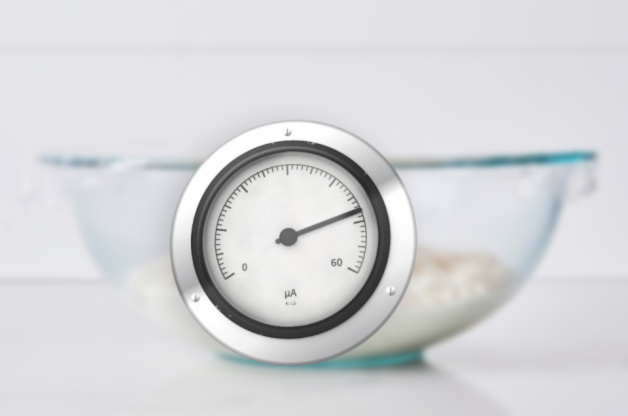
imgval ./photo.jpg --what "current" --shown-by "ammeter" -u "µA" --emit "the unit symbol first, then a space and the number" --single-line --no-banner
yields µA 48
